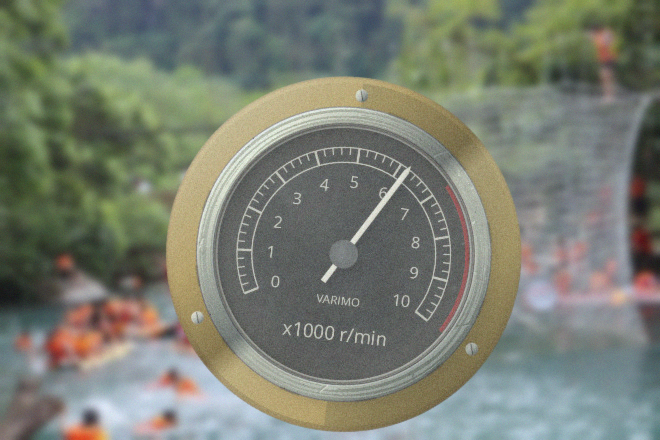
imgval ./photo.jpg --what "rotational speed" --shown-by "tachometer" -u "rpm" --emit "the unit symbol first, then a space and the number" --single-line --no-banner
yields rpm 6200
